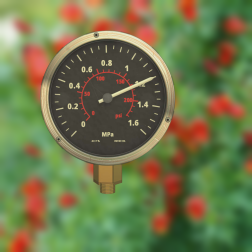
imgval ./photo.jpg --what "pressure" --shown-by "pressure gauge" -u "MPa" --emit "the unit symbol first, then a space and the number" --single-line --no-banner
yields MPa 1.2
